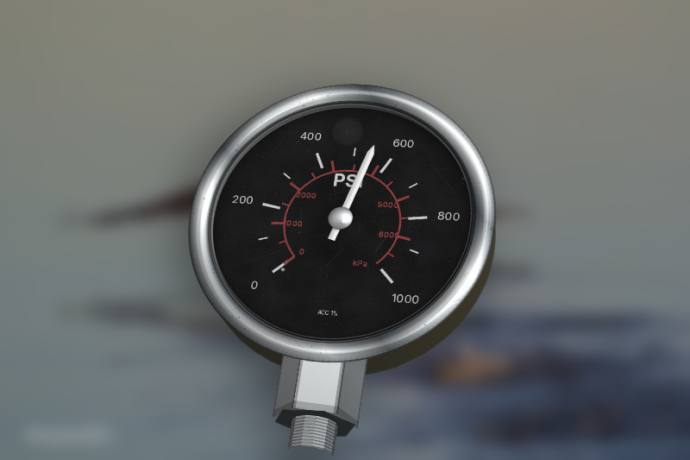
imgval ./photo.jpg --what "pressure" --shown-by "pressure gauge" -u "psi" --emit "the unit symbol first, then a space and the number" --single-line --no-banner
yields psi 550
